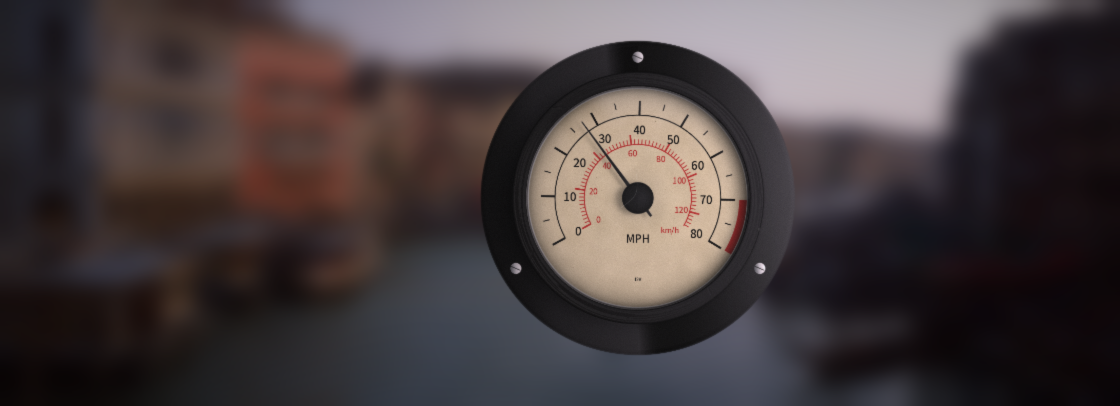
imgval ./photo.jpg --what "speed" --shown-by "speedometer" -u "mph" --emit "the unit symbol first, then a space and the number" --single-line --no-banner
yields mph 27.5
